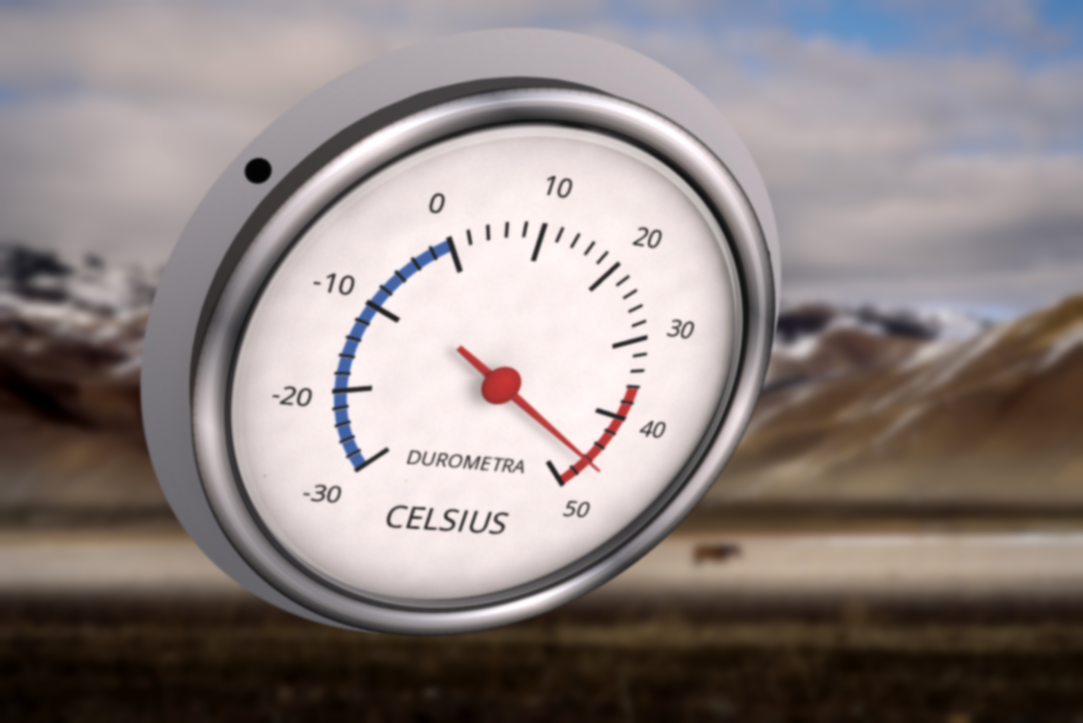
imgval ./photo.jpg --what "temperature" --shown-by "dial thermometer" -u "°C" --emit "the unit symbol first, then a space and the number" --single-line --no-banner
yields °C 46
